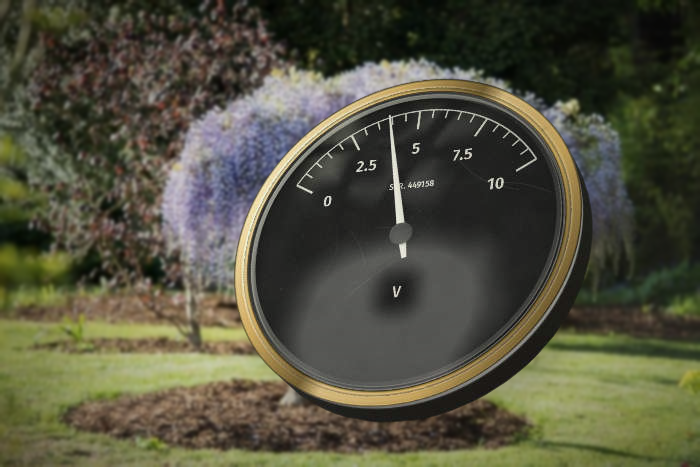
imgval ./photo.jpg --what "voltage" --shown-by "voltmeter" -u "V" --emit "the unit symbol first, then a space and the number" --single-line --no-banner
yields V 4
